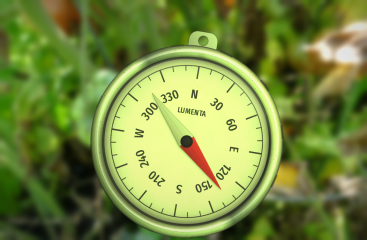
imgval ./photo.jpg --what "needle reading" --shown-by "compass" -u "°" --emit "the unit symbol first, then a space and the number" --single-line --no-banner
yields ° 135
